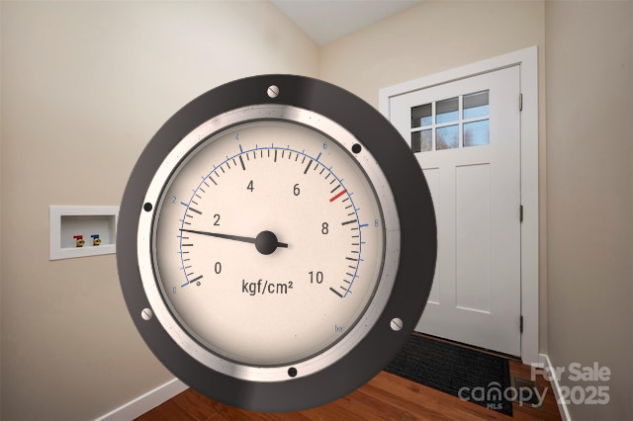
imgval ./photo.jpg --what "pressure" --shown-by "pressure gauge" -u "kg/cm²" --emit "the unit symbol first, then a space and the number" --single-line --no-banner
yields kg/cm² 1.4
